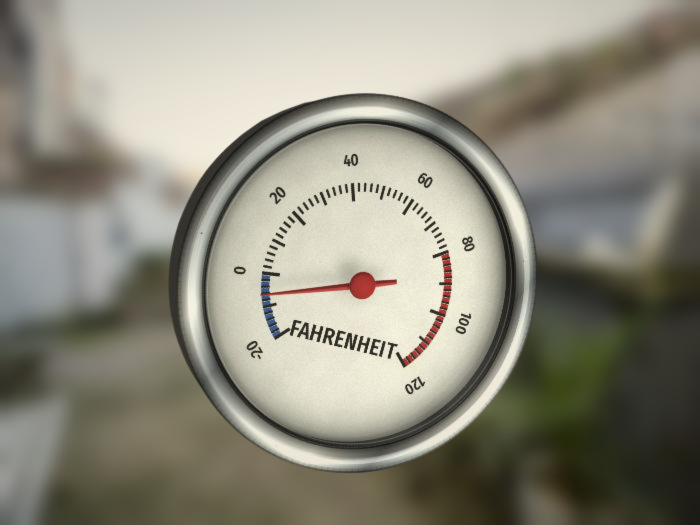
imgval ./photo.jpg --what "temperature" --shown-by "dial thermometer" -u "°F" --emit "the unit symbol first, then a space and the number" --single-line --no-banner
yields °F -6
